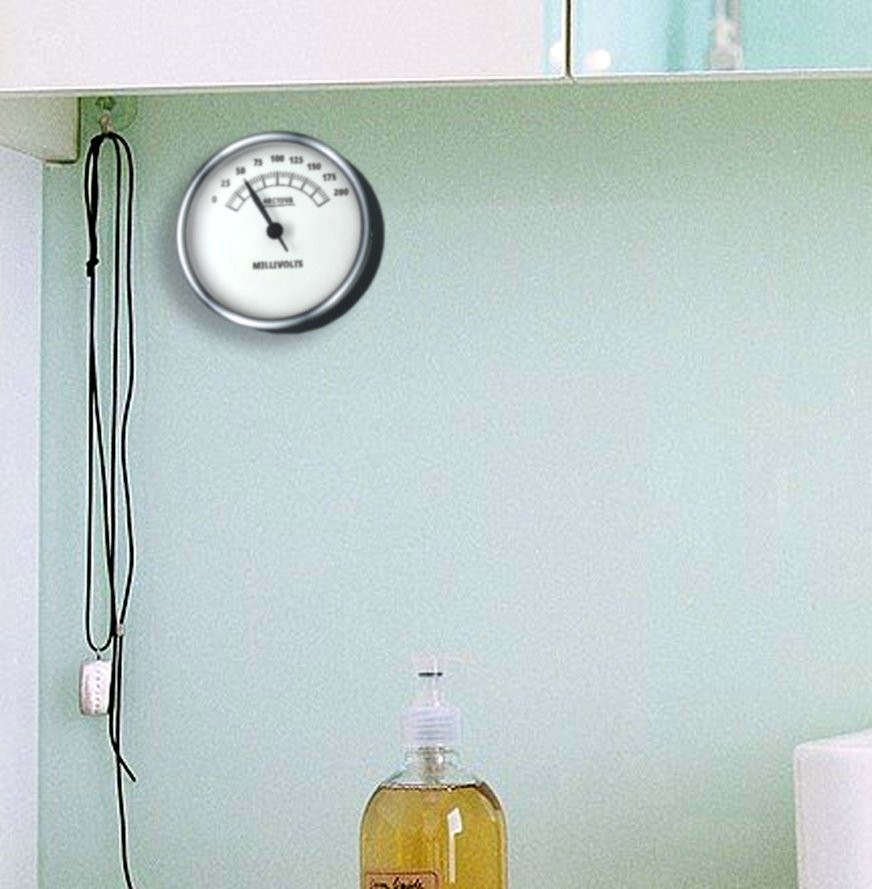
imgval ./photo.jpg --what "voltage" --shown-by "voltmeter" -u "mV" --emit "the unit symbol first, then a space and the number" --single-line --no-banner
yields mV 50
